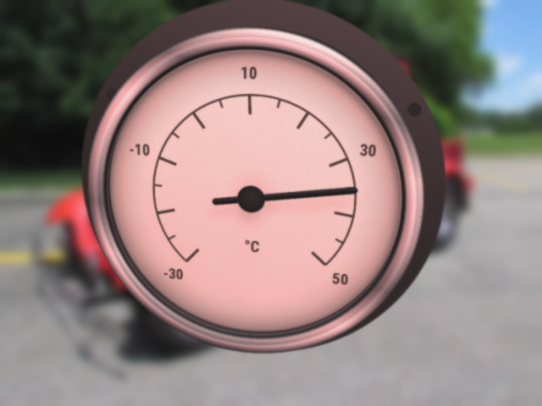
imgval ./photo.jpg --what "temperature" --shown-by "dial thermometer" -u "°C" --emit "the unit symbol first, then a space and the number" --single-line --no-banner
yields °C 35
